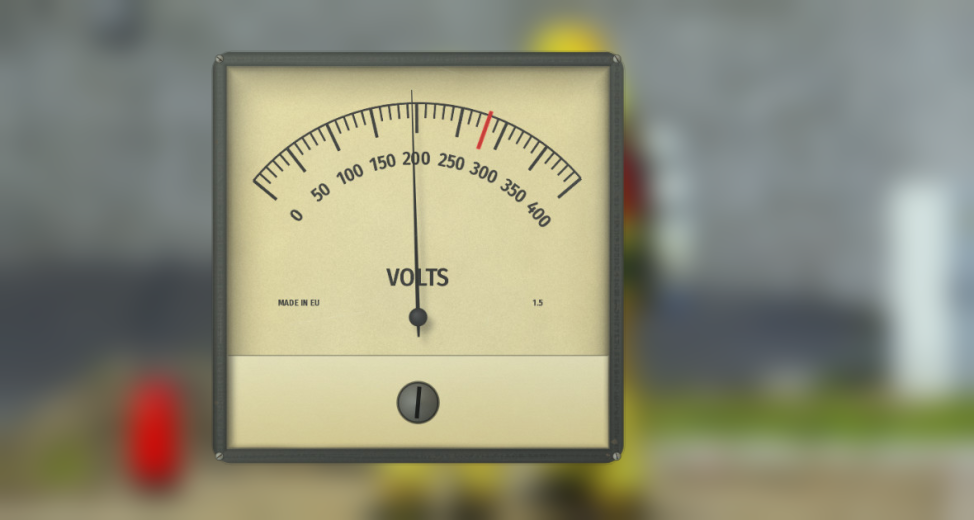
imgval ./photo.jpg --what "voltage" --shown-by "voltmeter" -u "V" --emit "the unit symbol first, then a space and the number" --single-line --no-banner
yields V 195
